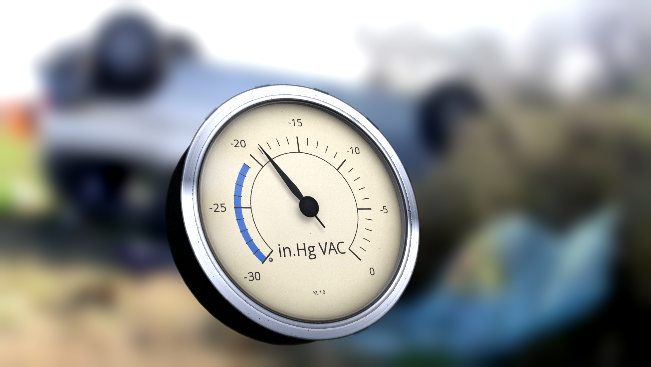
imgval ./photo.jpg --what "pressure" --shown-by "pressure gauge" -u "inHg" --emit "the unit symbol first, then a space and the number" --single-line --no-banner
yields inHg -19
